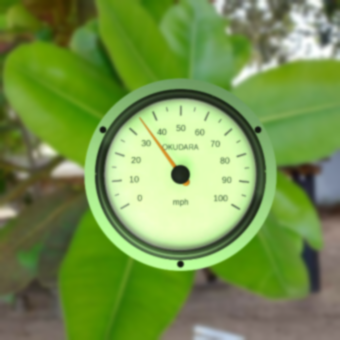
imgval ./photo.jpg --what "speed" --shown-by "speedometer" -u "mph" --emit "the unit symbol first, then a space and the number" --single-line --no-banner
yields mph 35
